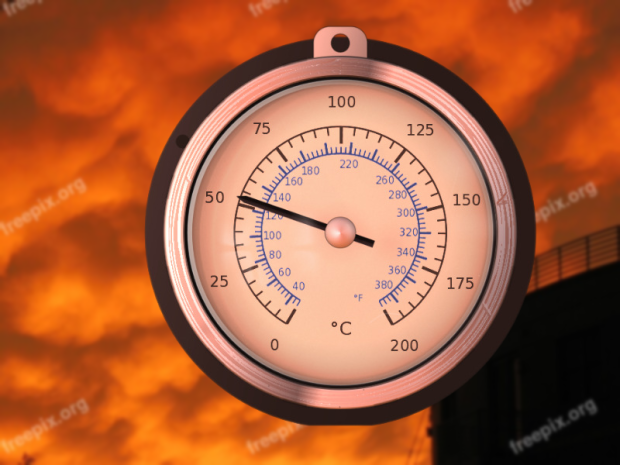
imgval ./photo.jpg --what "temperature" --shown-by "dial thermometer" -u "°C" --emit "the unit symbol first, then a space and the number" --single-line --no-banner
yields °C 52.5
